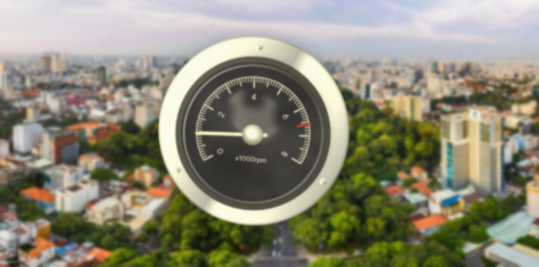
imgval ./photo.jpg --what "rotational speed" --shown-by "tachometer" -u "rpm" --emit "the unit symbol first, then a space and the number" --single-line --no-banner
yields rpm 1000
